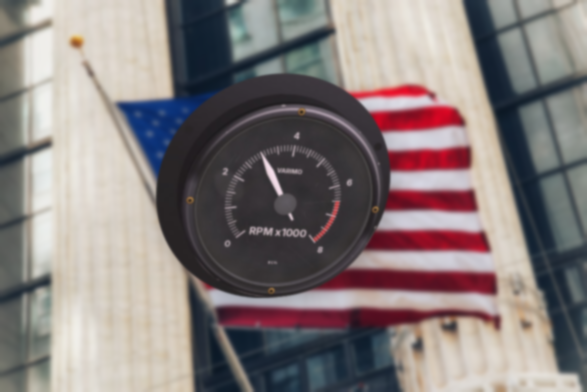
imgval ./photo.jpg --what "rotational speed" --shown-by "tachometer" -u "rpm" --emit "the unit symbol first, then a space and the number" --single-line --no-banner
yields rpm 3000
